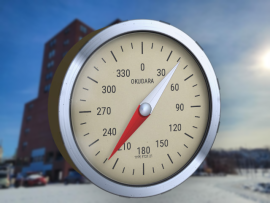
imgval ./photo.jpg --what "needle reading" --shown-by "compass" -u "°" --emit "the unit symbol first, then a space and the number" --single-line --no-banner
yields ° 220
